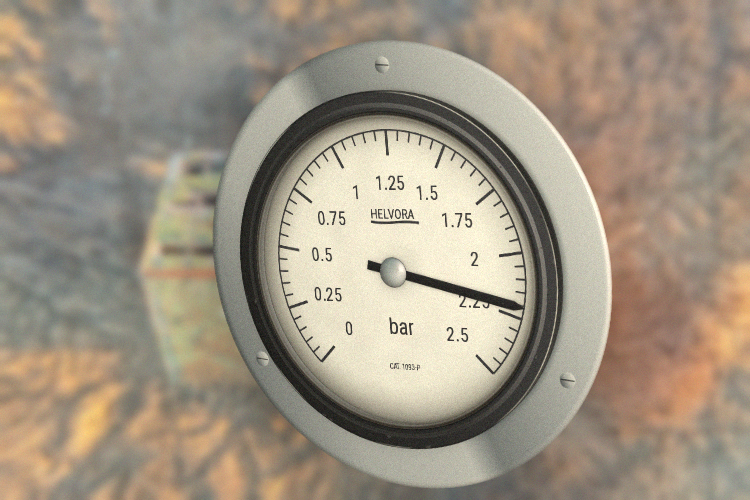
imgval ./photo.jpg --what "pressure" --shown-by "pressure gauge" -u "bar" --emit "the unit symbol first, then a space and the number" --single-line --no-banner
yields bar 2.2
